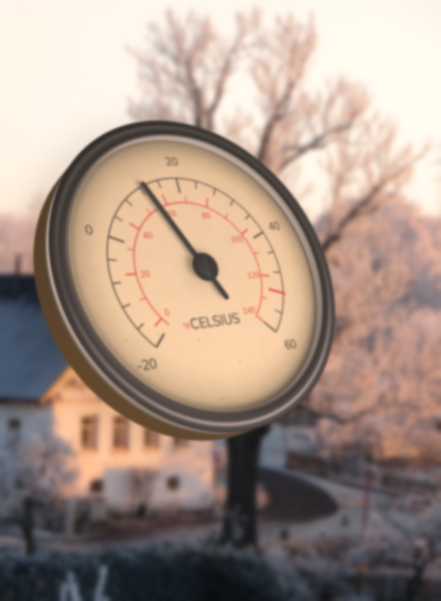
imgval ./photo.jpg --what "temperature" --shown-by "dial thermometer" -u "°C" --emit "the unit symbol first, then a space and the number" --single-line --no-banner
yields °C 12
